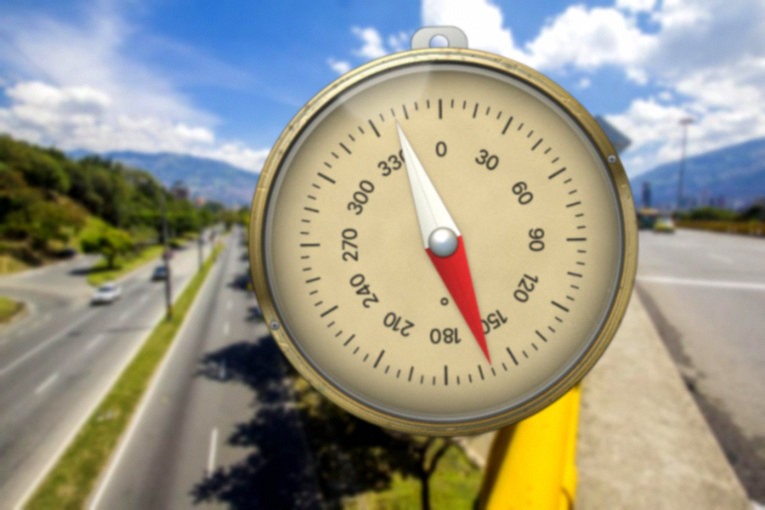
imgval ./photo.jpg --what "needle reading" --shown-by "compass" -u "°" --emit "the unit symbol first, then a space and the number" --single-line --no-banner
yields ° 160
